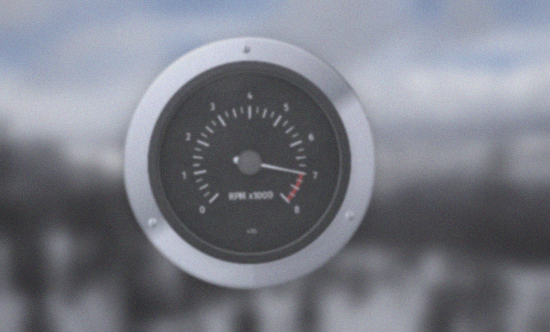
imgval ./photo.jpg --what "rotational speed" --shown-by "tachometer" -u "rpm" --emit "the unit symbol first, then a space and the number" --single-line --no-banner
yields rpm 7000
